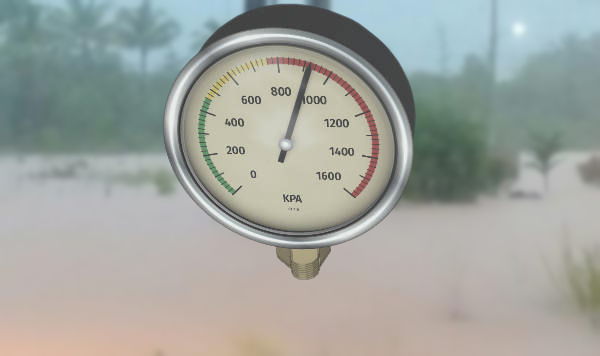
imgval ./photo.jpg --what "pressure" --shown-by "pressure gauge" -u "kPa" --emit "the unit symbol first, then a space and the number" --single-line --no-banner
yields kPa 920
